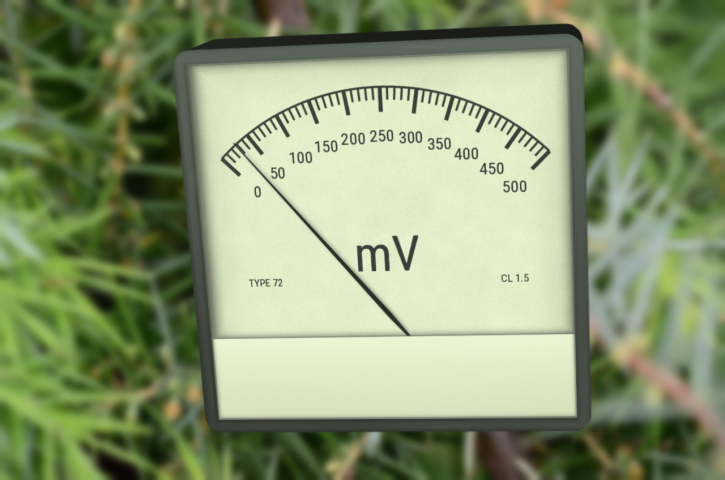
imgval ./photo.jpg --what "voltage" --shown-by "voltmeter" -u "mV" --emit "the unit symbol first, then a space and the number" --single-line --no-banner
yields mV 30
